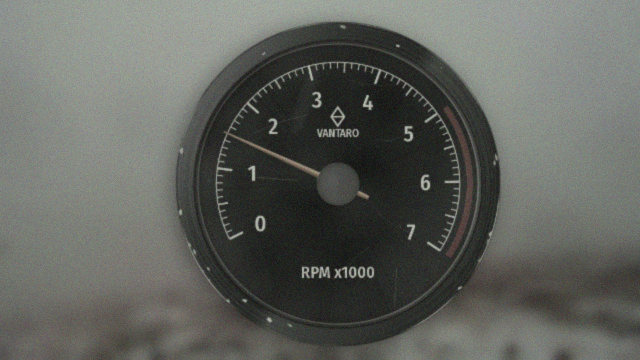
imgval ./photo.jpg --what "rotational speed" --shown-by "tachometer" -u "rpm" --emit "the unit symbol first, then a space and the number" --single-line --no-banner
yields rpm 1500
